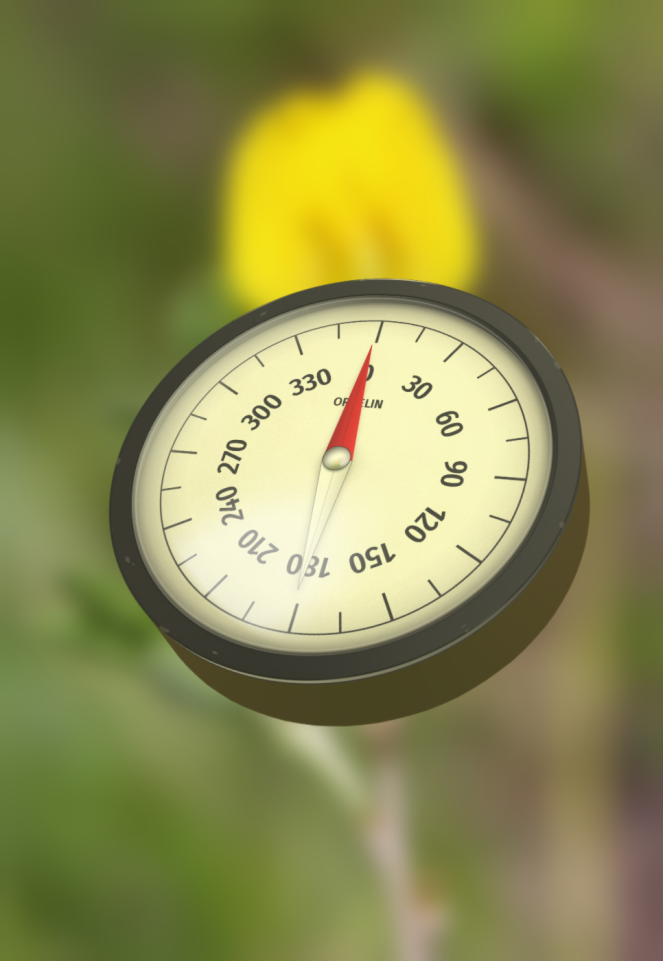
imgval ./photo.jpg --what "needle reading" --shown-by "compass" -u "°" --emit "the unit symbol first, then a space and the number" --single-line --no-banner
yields ° 0
